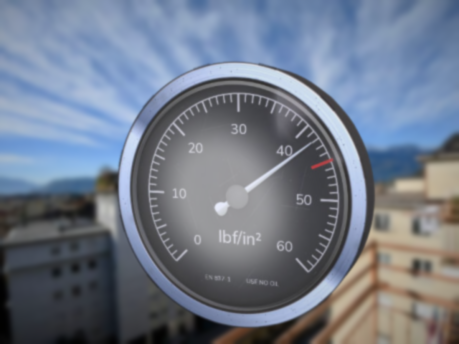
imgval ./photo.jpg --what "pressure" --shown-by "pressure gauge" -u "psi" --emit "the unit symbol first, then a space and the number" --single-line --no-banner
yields psi 42
